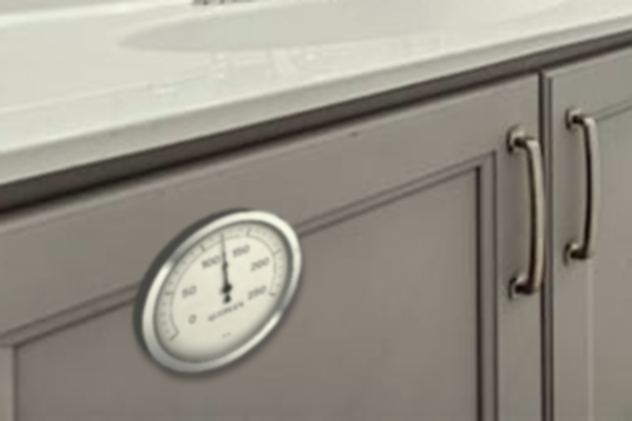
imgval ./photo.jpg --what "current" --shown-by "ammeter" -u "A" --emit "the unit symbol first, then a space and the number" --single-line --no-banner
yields A 120
